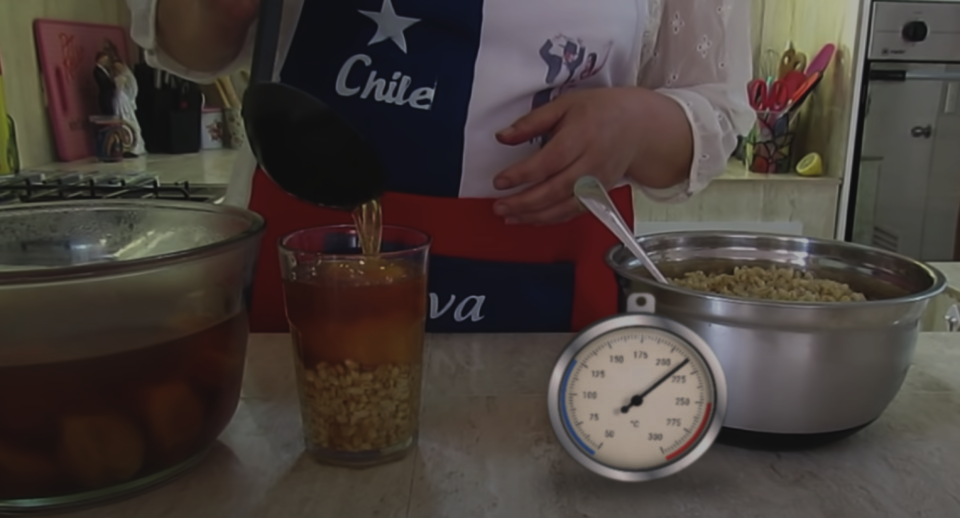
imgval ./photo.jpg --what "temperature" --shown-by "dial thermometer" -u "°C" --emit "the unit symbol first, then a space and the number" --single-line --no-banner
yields °C 212.5
